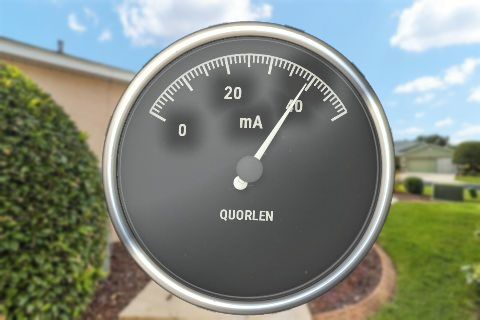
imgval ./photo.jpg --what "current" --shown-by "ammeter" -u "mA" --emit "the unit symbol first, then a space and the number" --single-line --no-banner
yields mA 39
